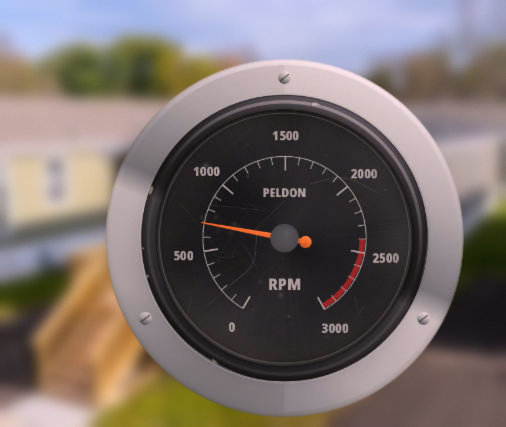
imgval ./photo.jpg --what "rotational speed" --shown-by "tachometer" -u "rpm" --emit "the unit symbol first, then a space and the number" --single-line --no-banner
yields rpm 700
